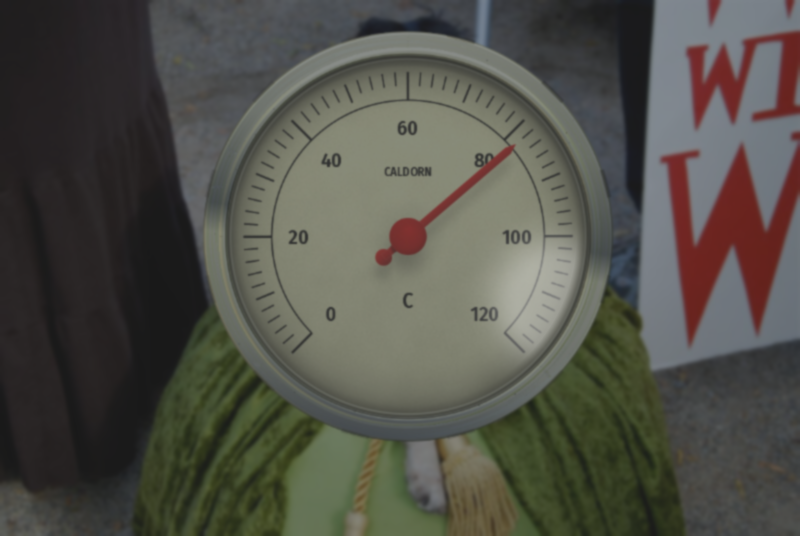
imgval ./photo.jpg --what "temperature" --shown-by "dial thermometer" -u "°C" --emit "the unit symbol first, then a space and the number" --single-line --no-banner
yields °C 82
